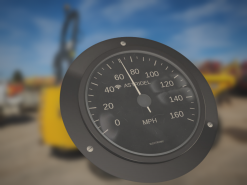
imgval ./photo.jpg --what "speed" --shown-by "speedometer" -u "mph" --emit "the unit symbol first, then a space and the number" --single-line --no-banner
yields mph 70
